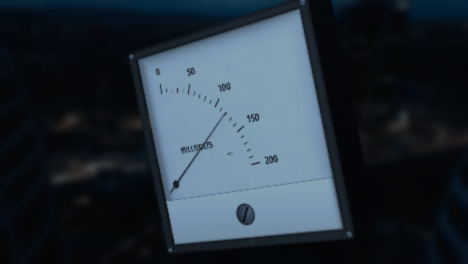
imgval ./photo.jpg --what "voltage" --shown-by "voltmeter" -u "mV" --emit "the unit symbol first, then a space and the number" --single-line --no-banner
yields mV 120
